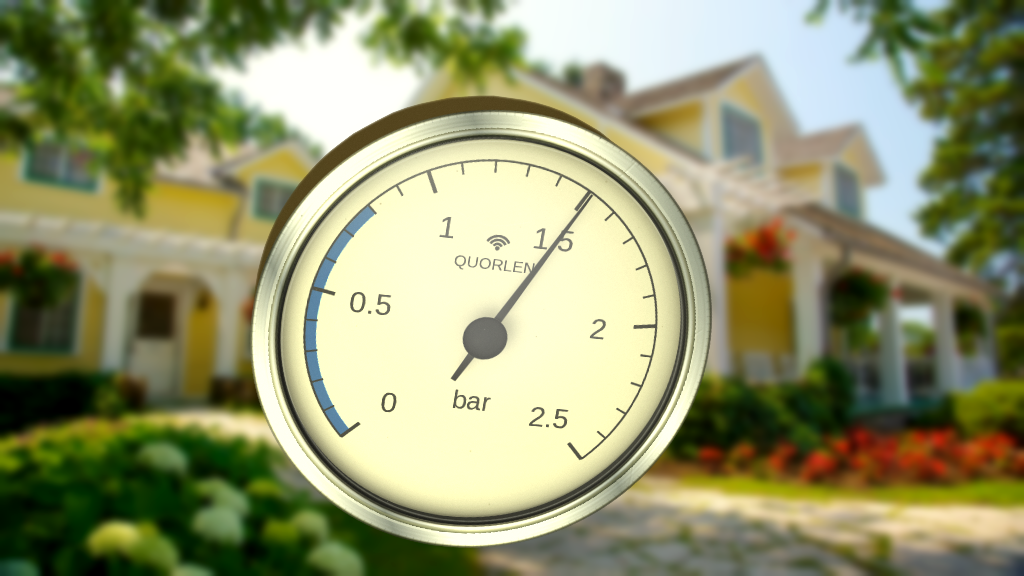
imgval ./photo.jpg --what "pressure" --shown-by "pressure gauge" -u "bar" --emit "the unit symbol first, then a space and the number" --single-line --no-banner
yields bar 1.5
